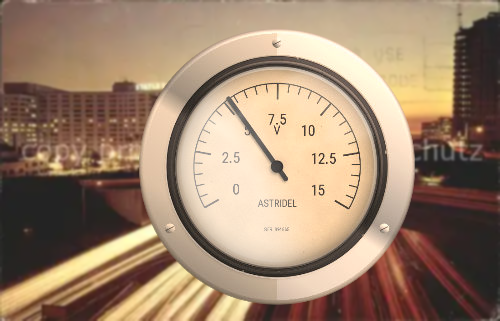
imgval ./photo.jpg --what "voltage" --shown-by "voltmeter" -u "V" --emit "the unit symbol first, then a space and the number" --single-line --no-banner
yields V 5.25
